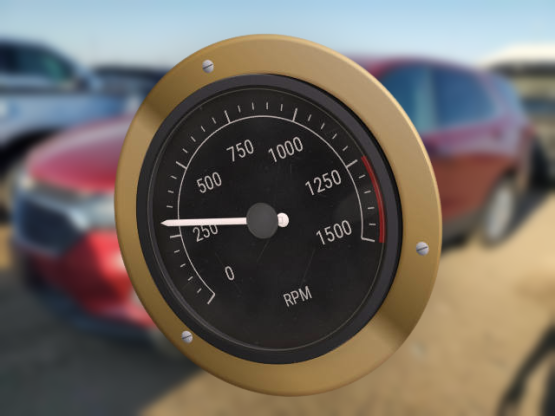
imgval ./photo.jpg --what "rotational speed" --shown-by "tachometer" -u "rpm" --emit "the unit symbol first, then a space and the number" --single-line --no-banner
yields rpm 300
